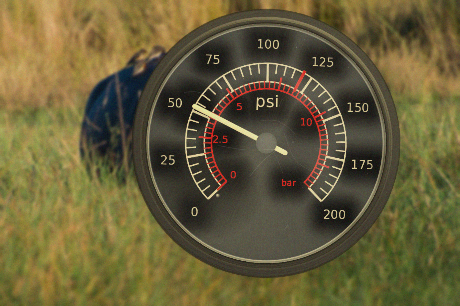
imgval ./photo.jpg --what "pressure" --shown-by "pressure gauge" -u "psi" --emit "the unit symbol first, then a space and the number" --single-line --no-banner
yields psi 52.5
